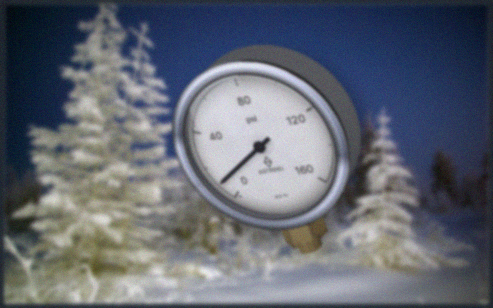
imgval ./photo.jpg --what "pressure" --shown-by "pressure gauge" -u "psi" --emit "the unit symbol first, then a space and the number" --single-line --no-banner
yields psi 10
